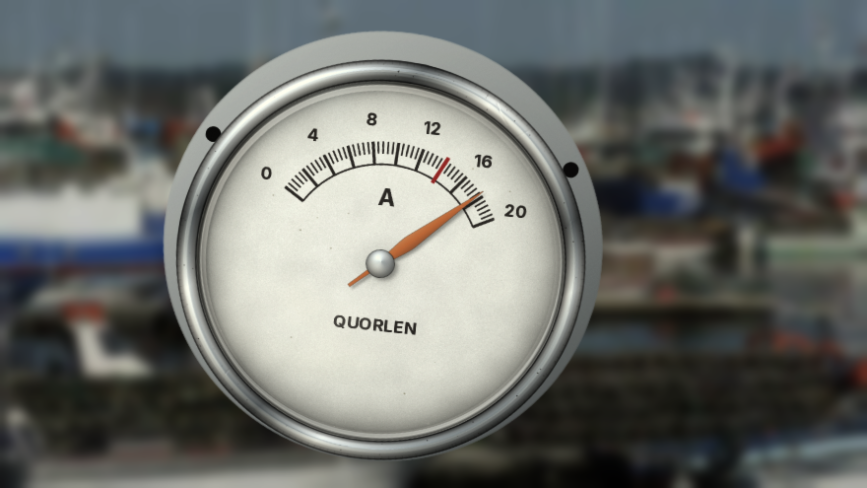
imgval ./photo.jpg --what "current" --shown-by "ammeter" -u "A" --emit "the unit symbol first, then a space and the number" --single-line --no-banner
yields A 17.6
